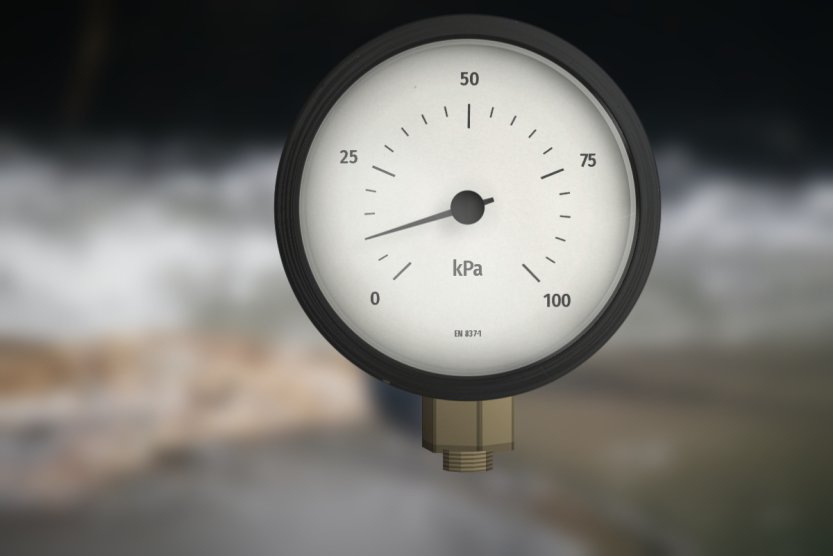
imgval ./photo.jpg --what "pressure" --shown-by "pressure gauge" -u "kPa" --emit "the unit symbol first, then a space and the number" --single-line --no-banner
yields kPa 10
